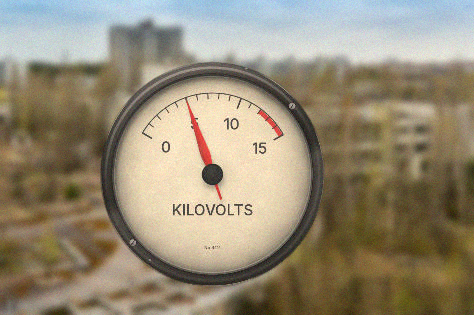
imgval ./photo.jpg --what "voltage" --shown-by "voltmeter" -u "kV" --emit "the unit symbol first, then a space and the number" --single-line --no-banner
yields kV 5
